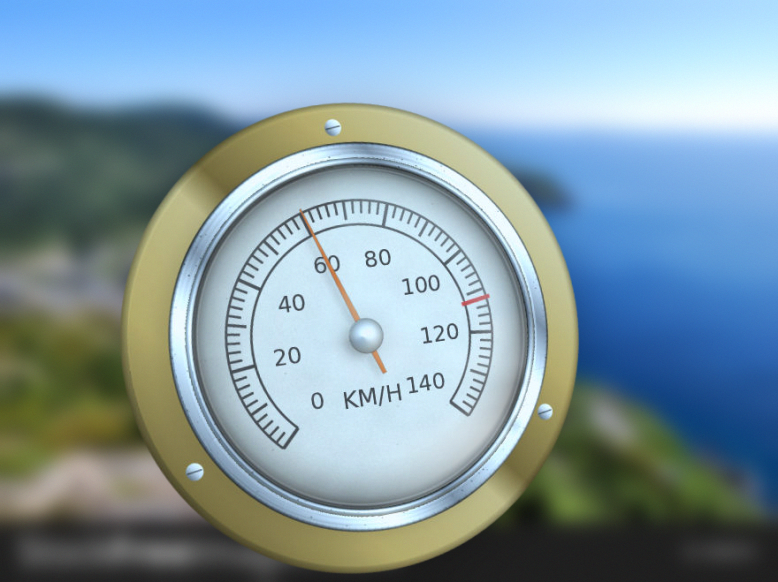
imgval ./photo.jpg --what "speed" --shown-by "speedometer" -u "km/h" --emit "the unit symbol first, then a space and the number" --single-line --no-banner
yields km/h 60
